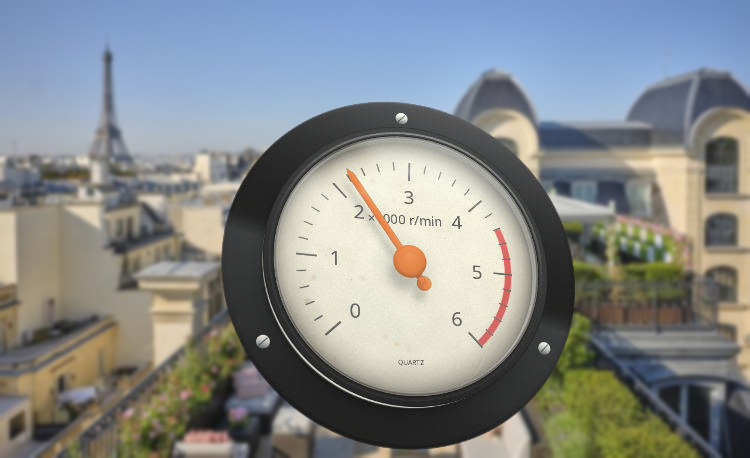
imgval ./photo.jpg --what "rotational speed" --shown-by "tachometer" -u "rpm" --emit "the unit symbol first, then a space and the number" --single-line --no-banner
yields rpm 2200
